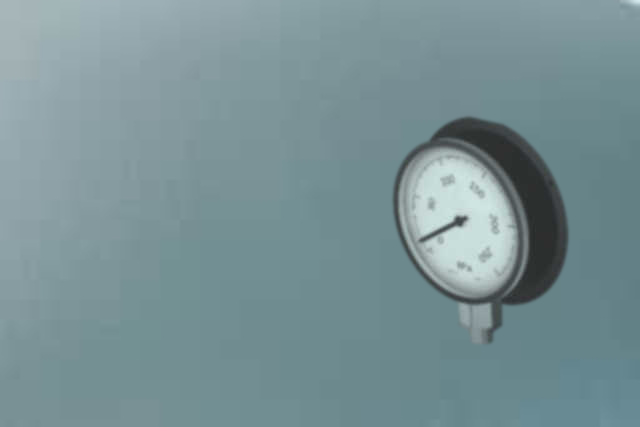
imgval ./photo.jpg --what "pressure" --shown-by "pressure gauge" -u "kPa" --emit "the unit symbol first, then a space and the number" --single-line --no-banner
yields kPa 10
